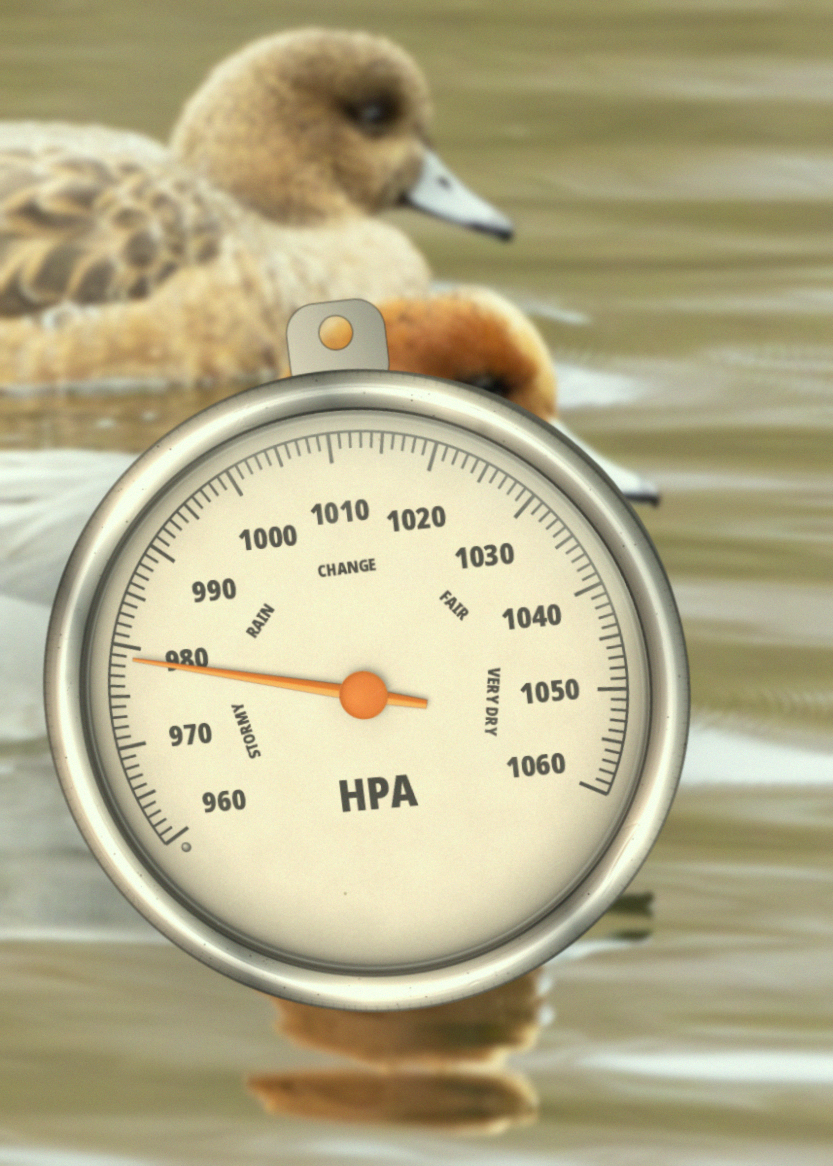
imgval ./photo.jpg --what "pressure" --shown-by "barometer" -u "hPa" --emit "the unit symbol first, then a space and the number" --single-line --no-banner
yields hPa 979
